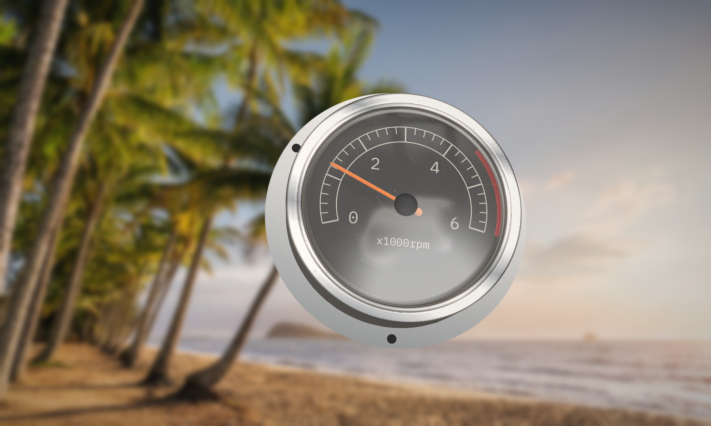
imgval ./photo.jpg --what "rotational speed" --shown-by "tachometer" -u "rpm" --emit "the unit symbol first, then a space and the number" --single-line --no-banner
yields rpm 1200
